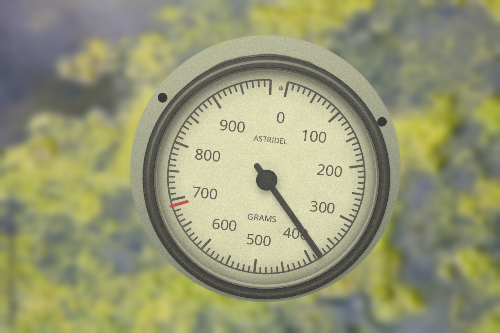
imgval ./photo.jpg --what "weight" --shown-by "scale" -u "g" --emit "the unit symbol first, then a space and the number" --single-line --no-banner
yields g 380
